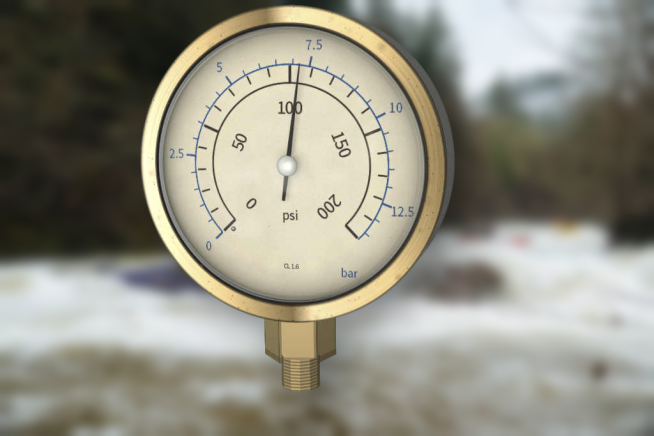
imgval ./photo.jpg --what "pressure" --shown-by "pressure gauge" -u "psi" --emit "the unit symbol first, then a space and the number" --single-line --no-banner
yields psi 105
